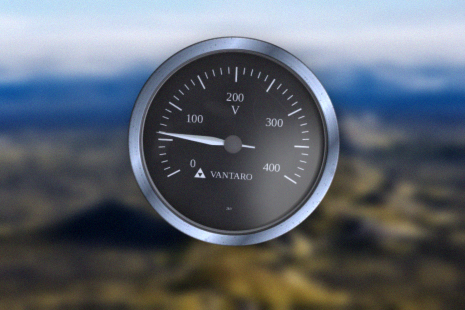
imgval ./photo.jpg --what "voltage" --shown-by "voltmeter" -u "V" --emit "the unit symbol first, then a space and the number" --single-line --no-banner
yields V 60
